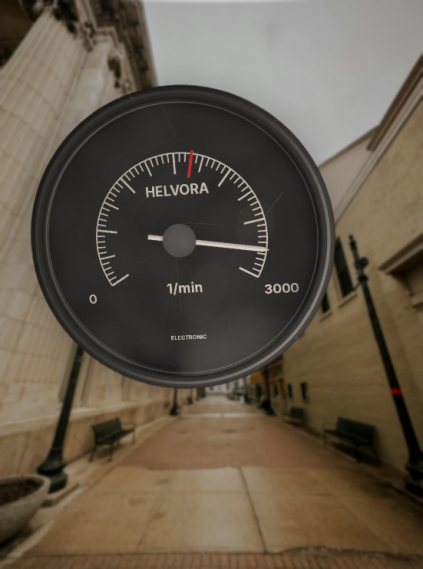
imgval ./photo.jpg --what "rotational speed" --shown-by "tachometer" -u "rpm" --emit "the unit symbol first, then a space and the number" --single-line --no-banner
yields rpm 2750
